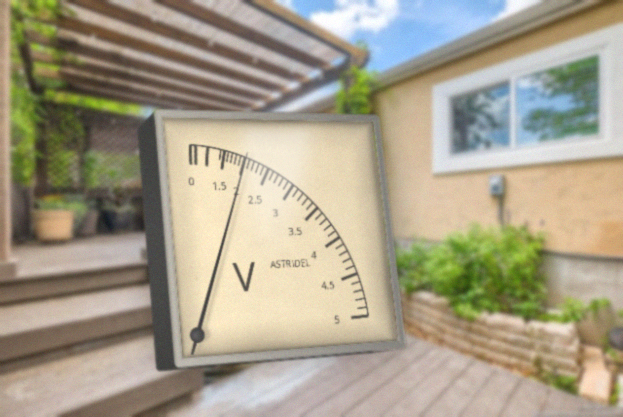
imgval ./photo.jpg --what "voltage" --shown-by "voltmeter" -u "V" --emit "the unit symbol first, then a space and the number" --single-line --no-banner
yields V 2
